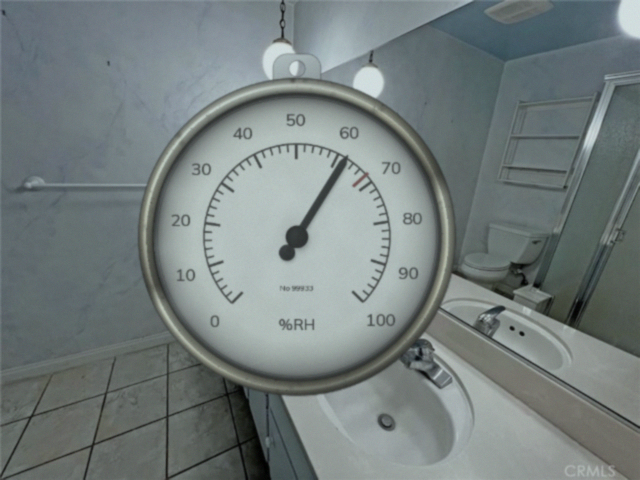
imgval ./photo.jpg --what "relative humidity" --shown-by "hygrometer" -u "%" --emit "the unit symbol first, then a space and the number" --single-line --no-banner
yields % 62
